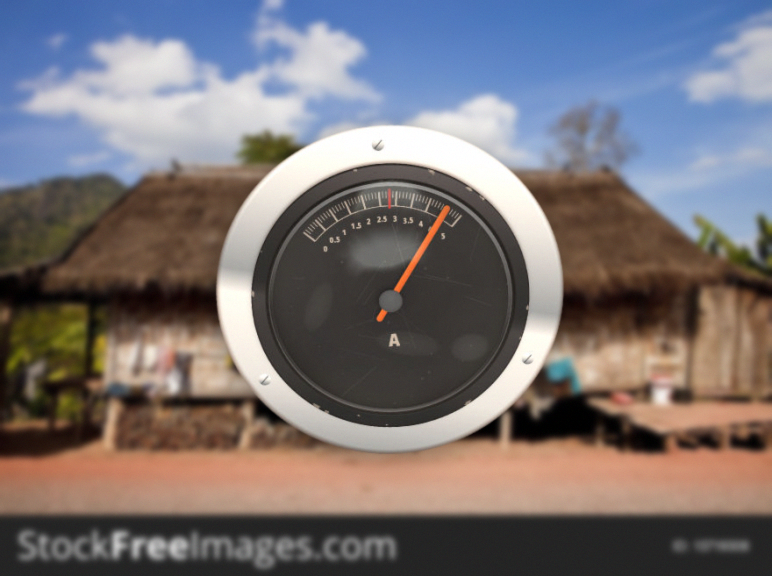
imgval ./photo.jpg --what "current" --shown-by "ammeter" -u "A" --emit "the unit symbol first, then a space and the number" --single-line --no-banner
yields A 4.5
